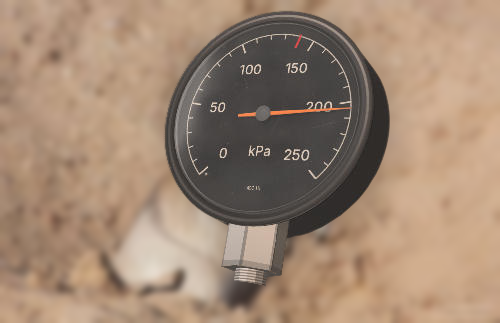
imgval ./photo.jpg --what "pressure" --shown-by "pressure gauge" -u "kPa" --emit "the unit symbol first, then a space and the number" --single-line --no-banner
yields kPa 205
